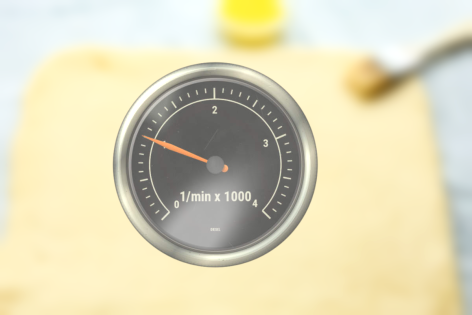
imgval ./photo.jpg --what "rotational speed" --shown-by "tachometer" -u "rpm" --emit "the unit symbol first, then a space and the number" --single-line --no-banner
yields rpm 1000
